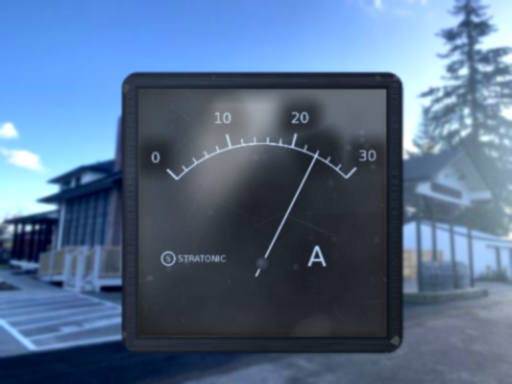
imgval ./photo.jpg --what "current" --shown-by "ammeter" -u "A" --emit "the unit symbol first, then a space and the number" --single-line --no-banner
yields A 24
